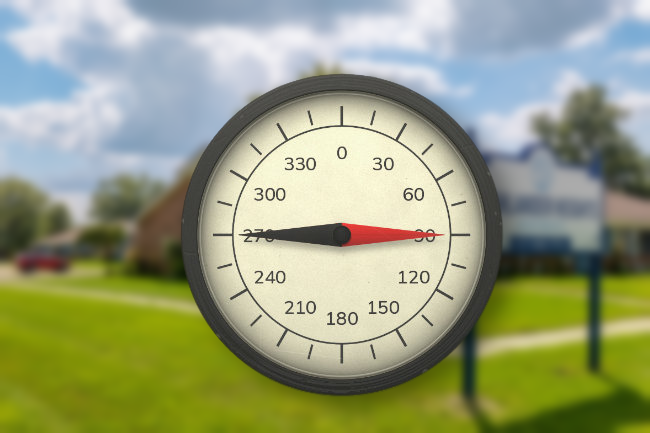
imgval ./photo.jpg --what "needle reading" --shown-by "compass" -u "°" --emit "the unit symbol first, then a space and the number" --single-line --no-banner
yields ° 90
